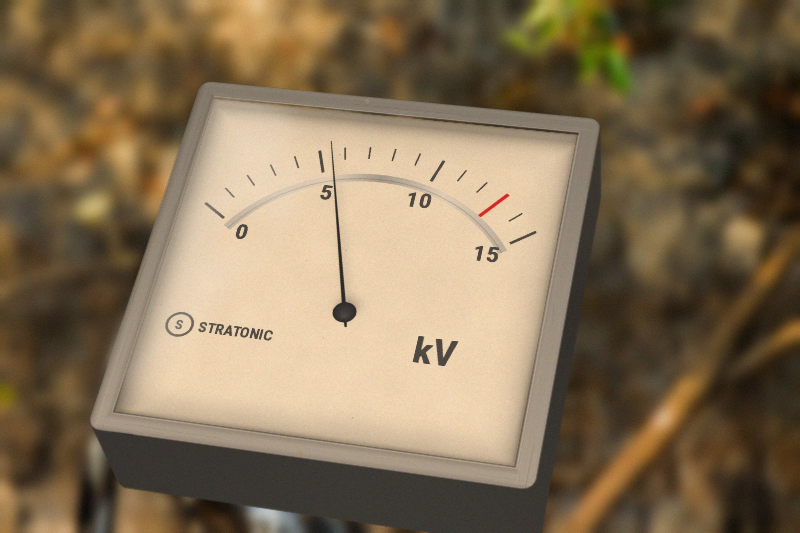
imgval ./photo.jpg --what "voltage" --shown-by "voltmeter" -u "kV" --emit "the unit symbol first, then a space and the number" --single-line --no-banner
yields kV 5.5
